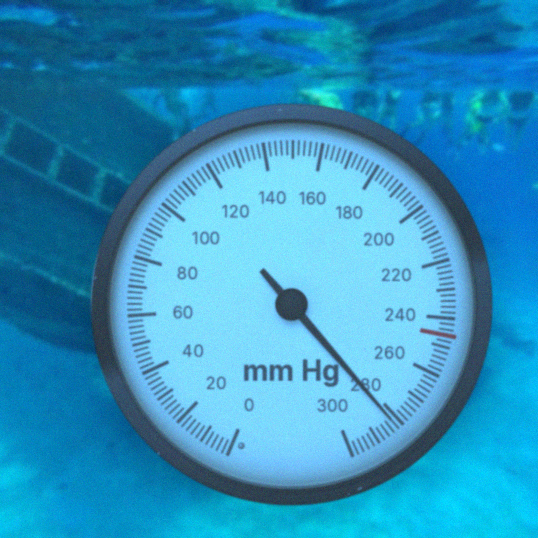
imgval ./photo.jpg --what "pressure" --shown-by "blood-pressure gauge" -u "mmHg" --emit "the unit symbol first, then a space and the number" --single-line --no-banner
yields mmHg 282
